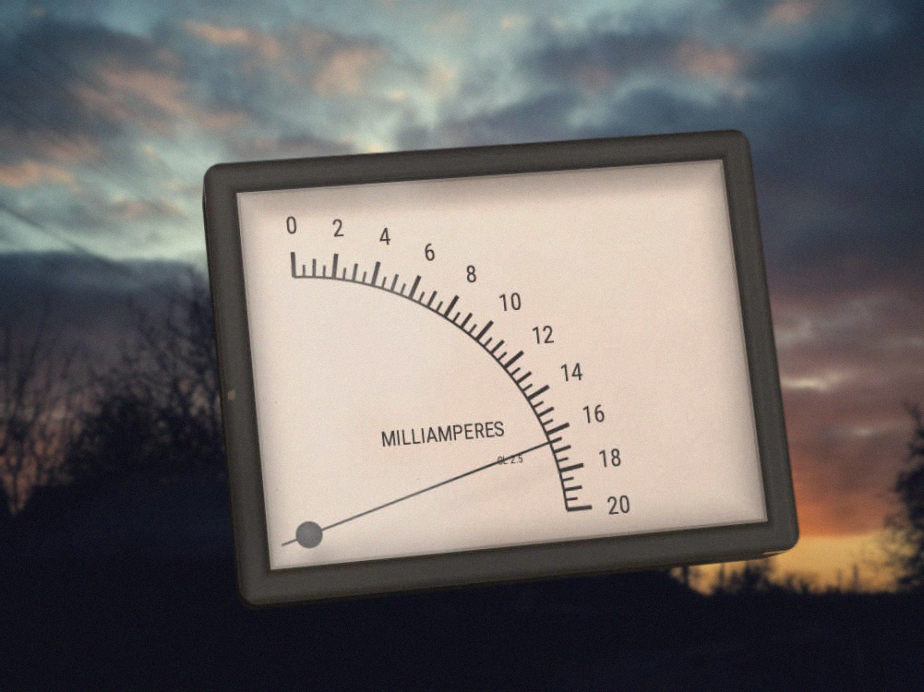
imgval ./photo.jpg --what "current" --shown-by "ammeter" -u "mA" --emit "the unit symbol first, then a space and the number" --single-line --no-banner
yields mA 16.5
